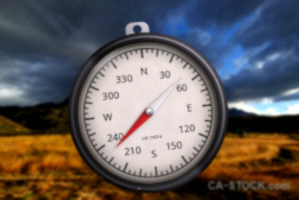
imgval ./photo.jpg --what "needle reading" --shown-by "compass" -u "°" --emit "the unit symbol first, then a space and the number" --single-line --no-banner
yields ° 230
